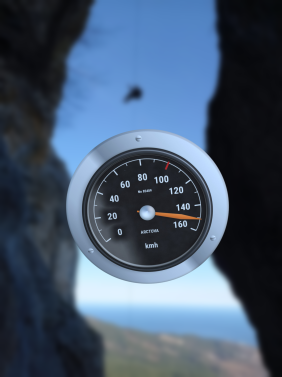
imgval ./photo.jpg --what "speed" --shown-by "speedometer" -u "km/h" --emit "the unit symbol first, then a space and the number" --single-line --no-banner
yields km/h 150
